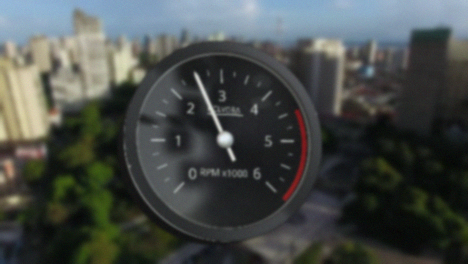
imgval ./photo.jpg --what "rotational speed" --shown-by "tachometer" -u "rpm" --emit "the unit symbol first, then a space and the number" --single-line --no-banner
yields rpm 2500
